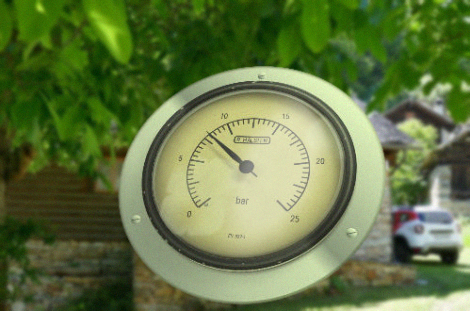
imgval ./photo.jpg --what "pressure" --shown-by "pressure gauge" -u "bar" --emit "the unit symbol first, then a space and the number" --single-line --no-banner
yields bar 8
